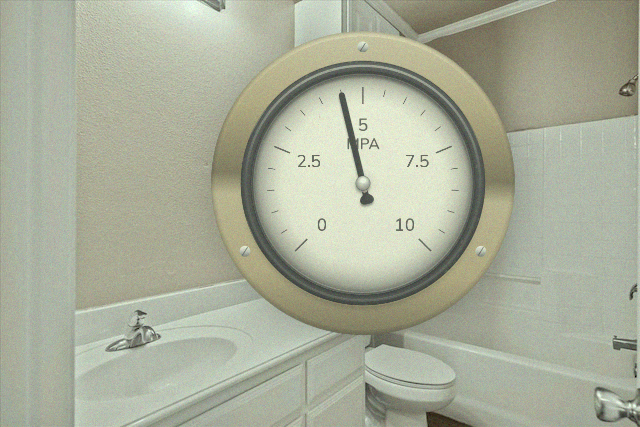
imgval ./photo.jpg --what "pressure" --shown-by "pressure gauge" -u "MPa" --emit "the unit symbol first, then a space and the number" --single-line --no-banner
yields MPa 4.5
